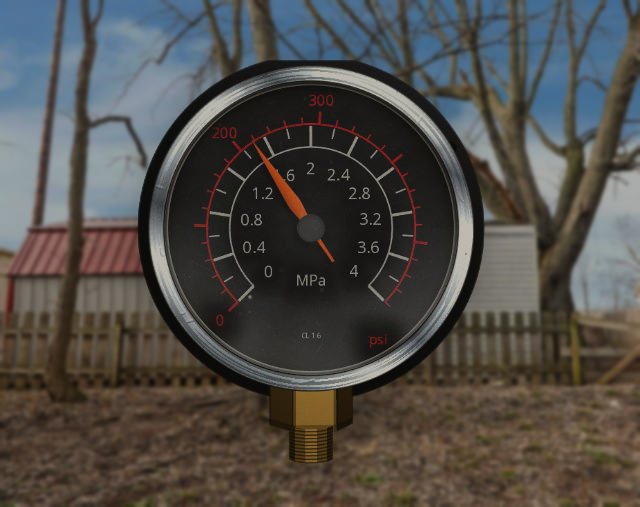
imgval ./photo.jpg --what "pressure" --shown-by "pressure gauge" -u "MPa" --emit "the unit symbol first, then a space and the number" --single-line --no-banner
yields MPa 1.5
